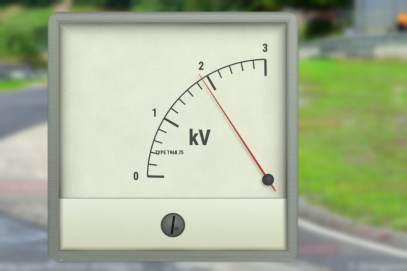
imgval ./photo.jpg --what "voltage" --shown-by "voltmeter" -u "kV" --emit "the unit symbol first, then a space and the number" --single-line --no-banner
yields kV 1.9
